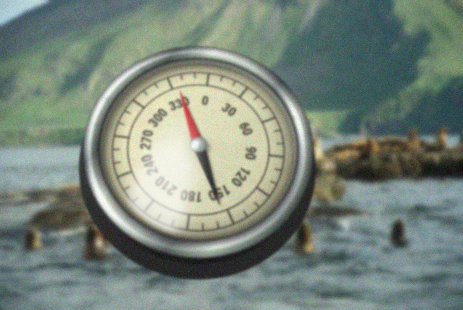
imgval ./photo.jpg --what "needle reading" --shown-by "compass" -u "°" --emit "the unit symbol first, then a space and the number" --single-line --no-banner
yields ° 335
